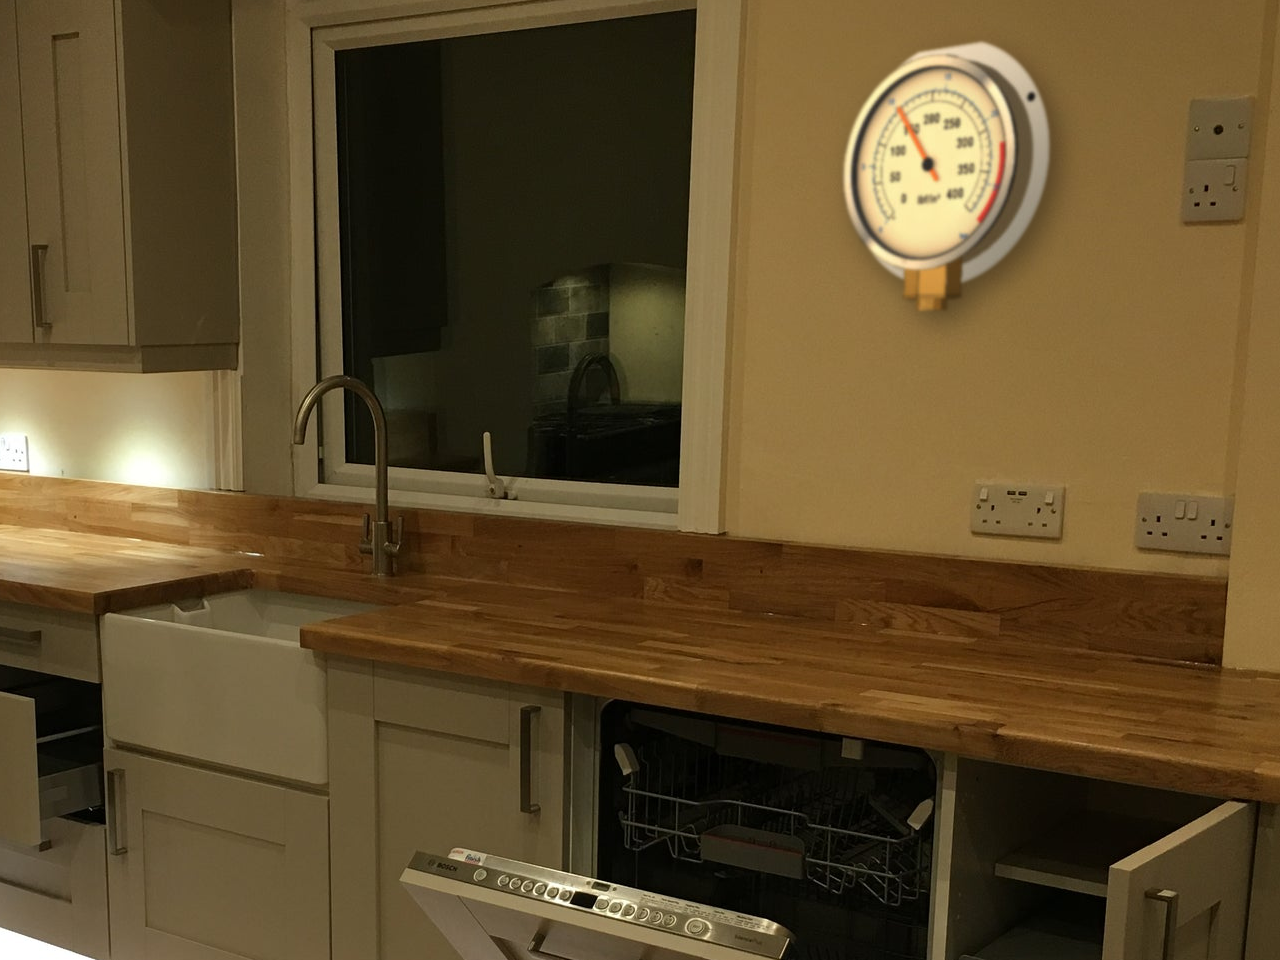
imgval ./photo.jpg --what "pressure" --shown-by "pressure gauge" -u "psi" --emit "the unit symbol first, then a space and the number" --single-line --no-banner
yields psi 150
